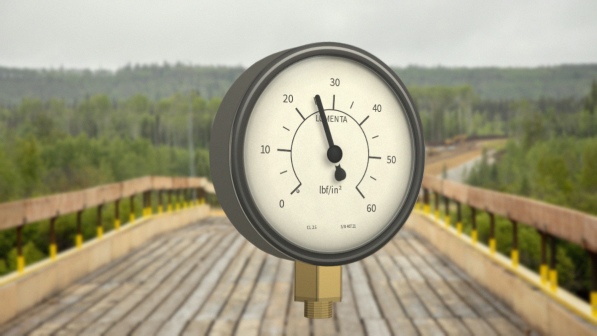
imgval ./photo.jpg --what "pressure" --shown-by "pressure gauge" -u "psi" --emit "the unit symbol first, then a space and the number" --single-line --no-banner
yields psi 25
